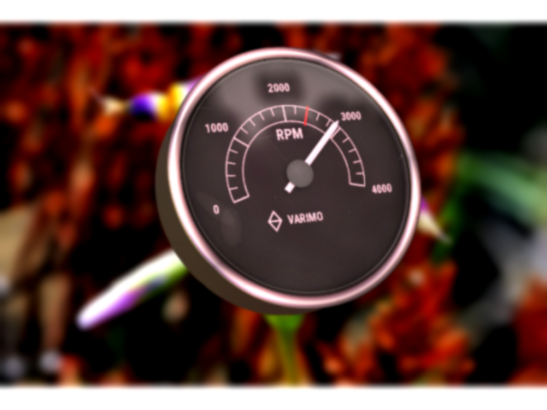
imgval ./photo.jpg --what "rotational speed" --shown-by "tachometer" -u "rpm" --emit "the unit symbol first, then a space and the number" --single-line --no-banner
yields rpm 2900
